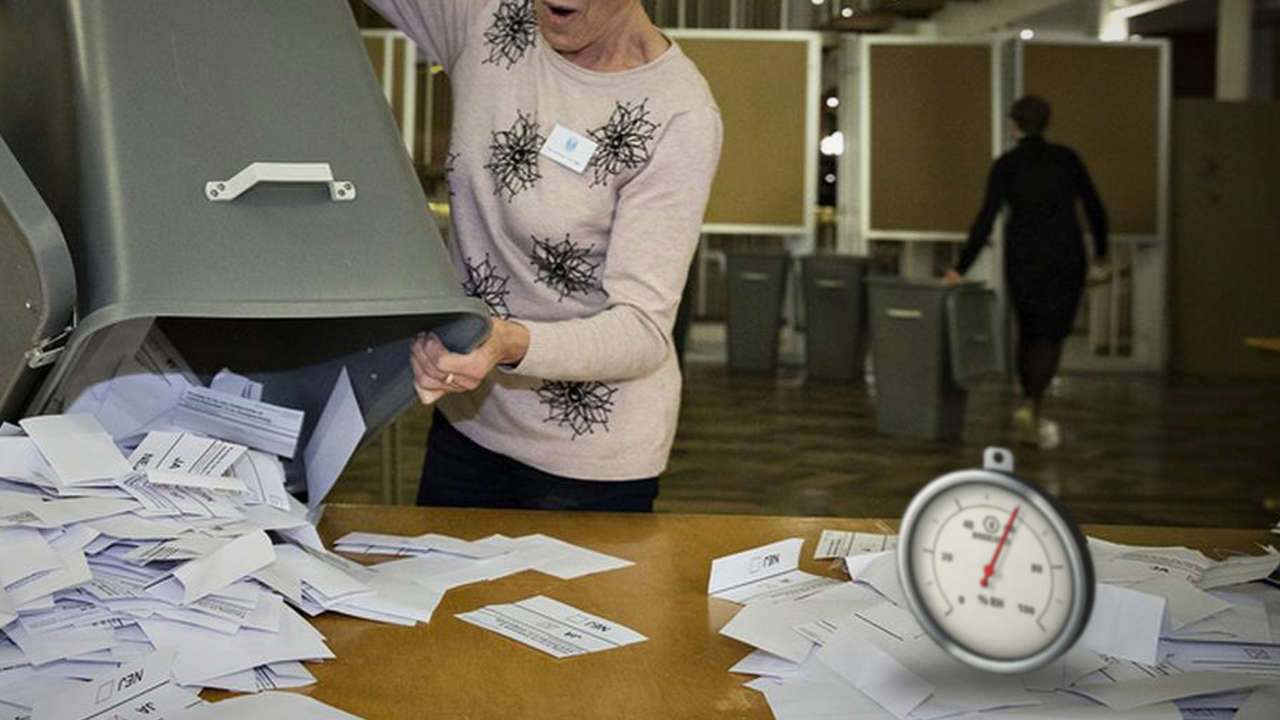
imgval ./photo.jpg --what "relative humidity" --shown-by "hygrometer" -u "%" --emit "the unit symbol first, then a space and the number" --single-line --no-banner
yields % 60
